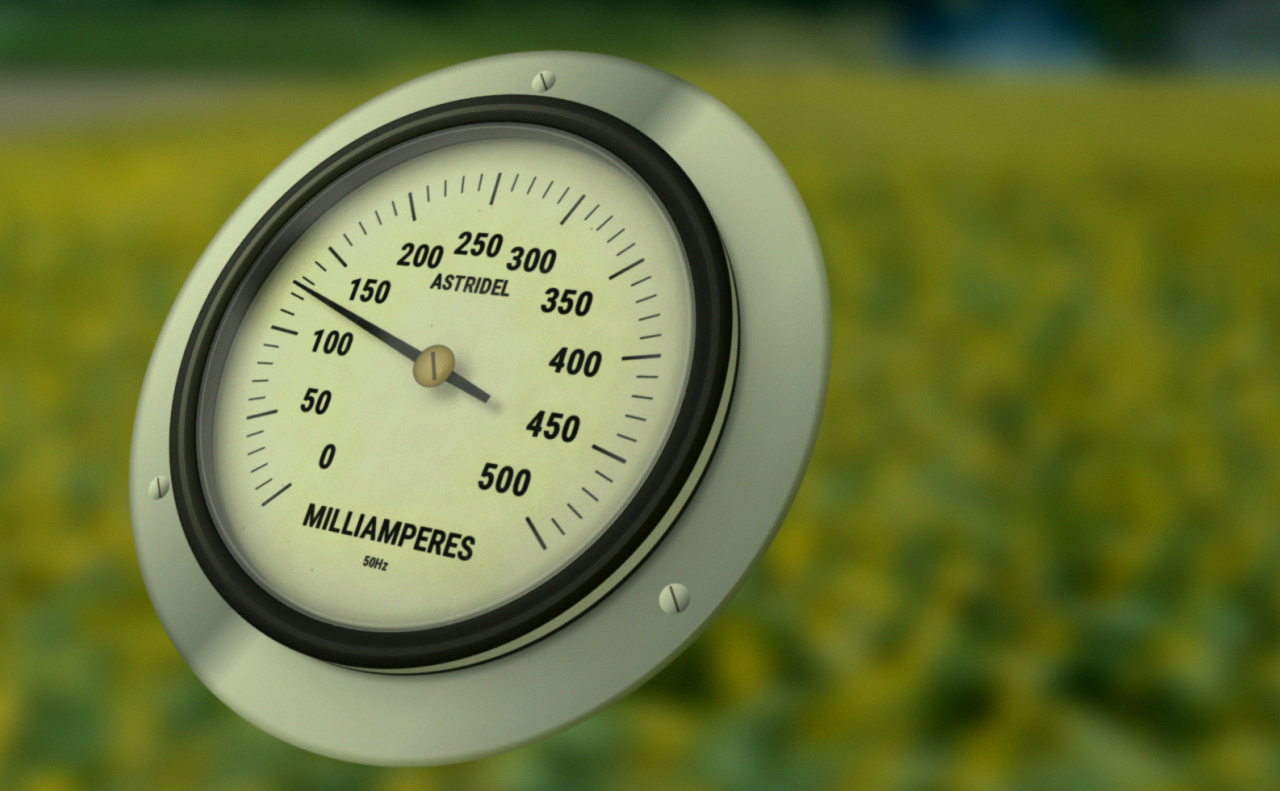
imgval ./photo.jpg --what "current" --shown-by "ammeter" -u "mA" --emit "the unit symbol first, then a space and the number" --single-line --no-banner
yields mA 125
